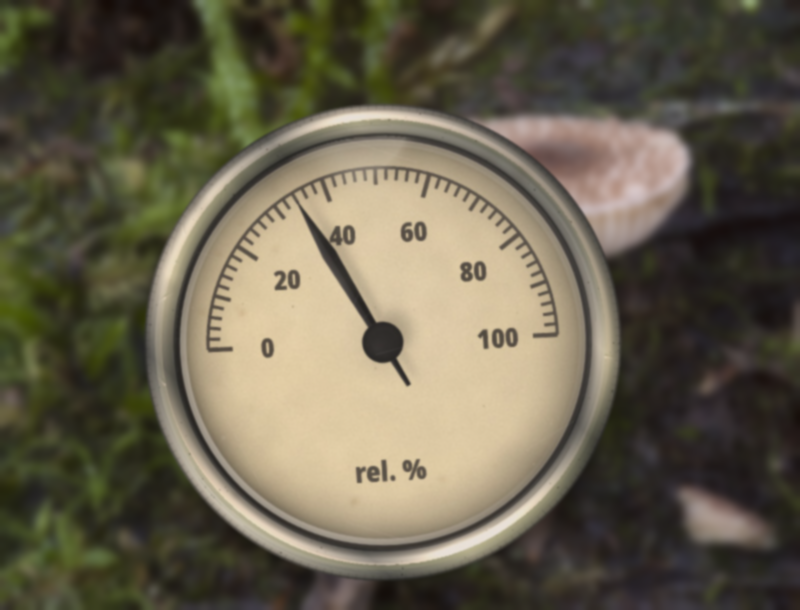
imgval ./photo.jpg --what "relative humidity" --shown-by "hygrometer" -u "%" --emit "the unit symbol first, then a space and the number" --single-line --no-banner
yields % 34
